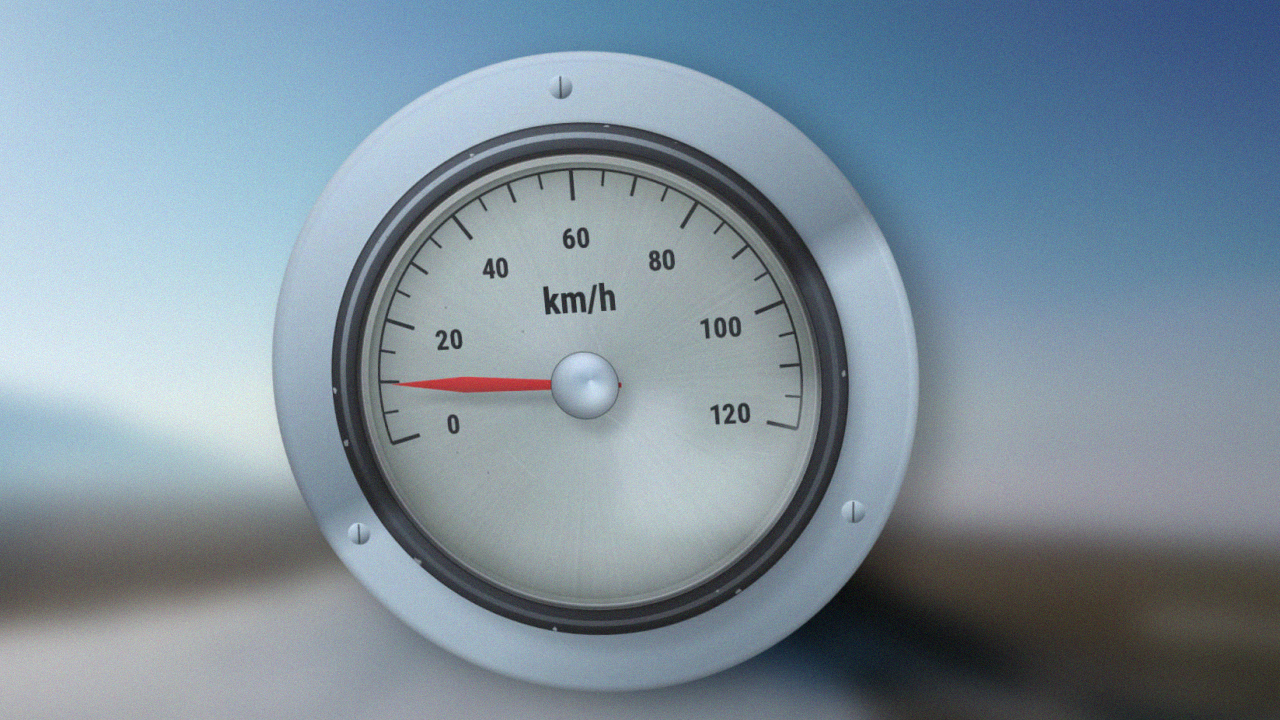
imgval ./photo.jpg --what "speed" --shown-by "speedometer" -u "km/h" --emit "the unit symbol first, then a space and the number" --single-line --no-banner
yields km/h 10
